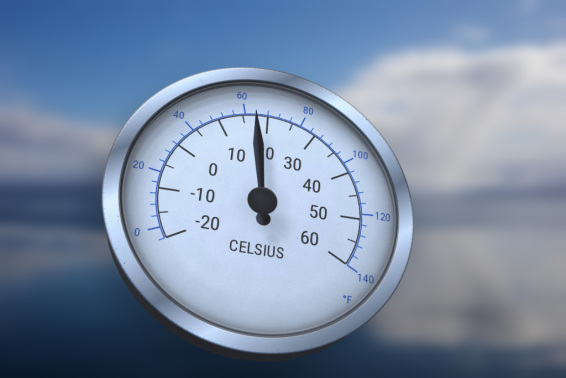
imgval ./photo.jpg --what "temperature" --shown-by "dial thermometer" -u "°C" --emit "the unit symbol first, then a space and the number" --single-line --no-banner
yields °C 17.5
